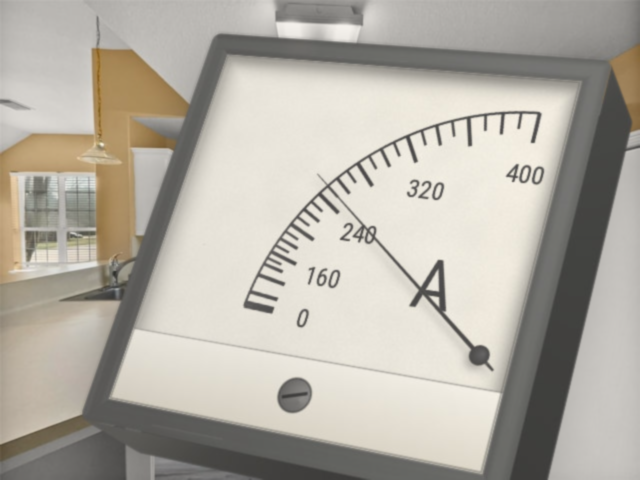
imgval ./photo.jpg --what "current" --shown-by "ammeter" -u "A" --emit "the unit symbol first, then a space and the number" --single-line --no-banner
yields A 250
